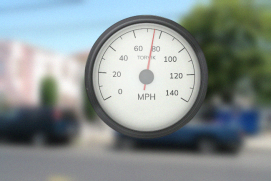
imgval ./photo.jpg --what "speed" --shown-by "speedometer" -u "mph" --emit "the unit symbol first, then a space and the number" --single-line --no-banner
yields mph 75
